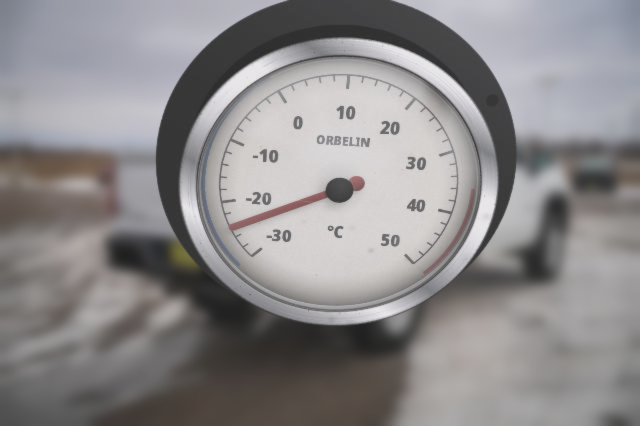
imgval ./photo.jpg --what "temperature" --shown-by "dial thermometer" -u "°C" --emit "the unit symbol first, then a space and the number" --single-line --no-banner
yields °C -24
